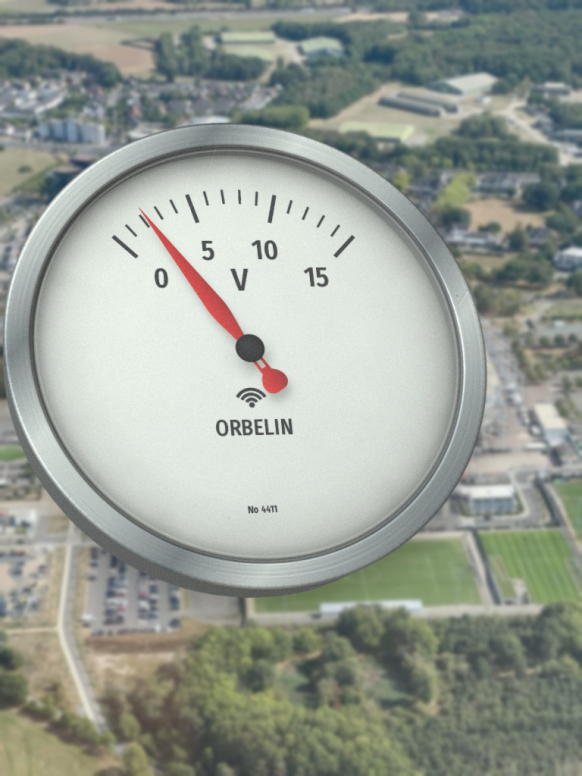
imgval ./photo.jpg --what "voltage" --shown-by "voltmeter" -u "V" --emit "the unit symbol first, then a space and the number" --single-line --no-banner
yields V 2
